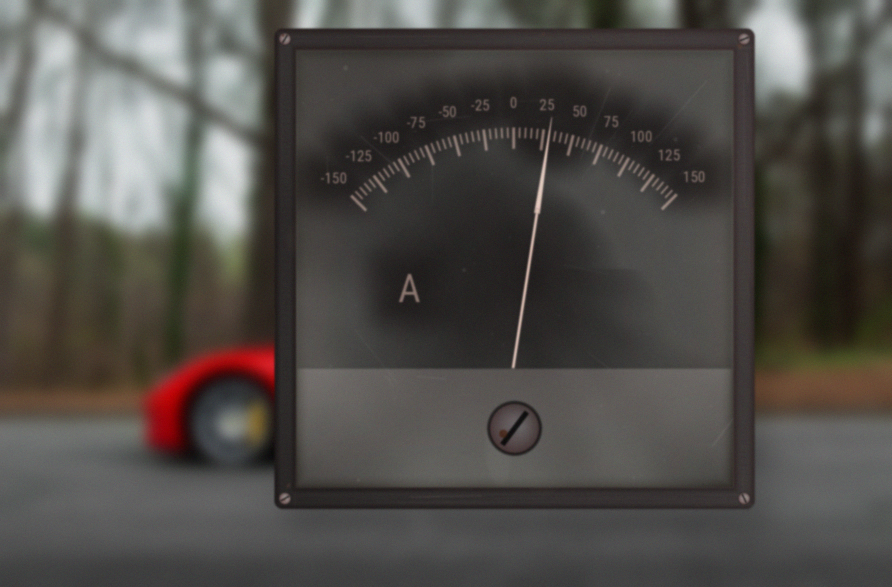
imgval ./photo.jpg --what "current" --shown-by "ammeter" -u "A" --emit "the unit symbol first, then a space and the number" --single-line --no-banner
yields A 30
